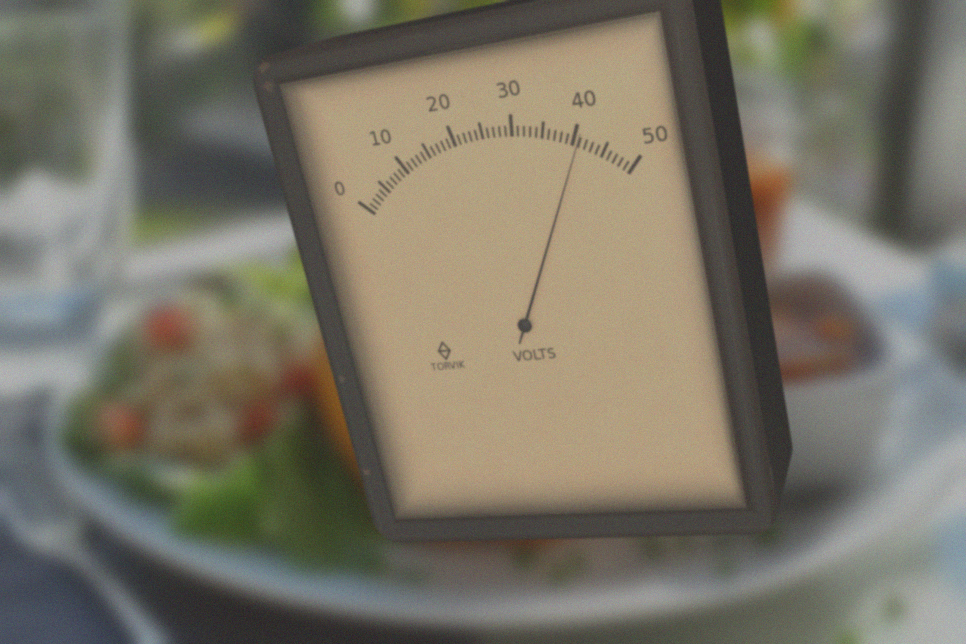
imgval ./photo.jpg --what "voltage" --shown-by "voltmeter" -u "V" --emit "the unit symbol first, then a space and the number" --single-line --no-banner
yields V 41
